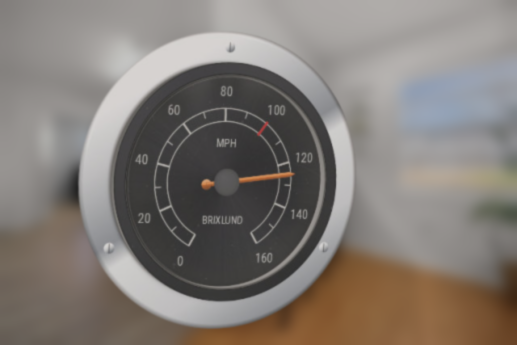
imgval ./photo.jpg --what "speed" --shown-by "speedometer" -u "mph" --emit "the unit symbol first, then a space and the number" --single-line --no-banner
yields mph 125
